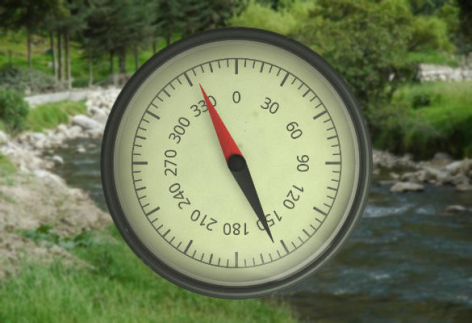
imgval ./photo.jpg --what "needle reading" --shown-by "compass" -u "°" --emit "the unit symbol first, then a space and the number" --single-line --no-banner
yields ° 335
